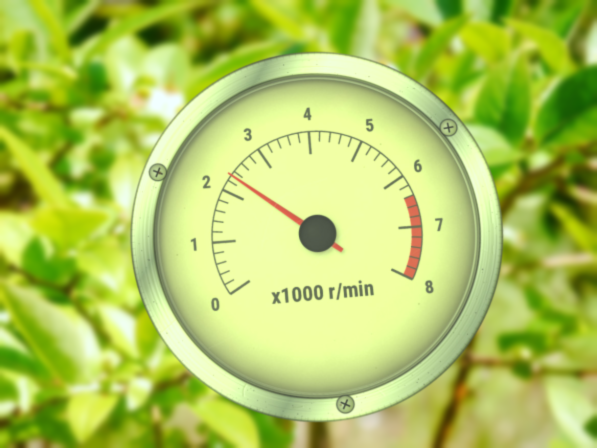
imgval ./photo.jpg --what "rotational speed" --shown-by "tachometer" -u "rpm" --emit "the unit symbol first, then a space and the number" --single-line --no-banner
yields rpm 2300
